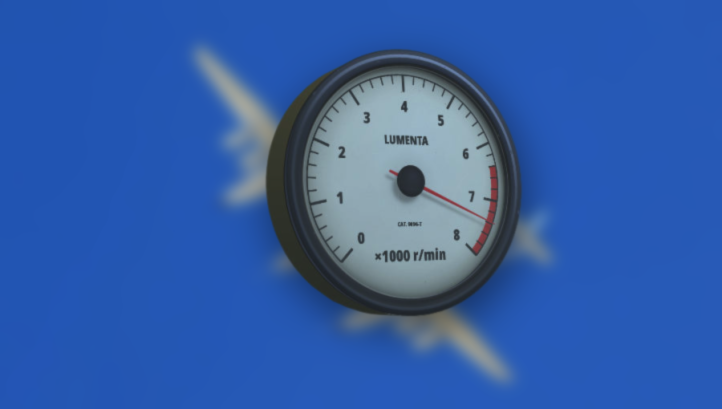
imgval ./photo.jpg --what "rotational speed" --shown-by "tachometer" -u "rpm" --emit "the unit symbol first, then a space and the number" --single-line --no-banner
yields rpm 7400
